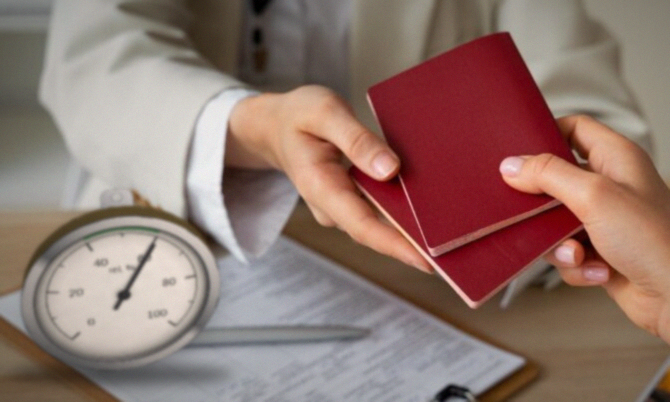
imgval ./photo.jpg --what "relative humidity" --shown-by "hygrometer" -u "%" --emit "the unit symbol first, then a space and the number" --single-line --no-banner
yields % 60
